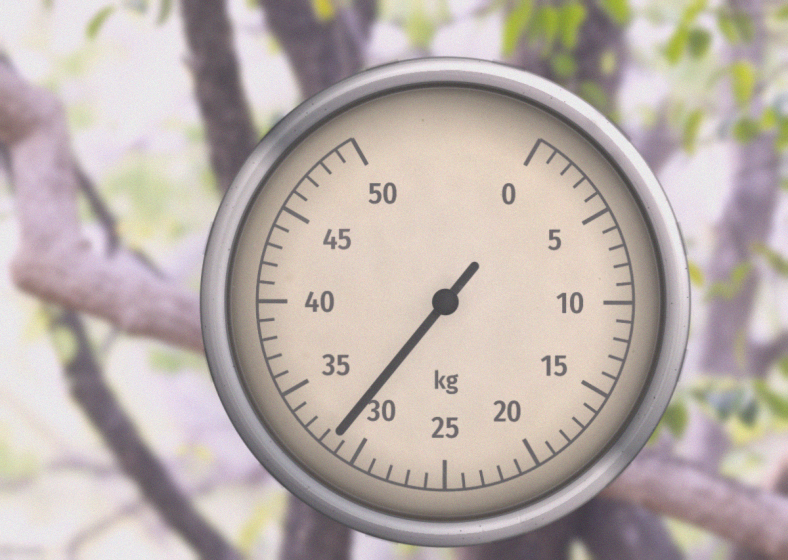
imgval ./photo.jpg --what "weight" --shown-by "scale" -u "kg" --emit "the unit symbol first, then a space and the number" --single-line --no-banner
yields kg 31.5
